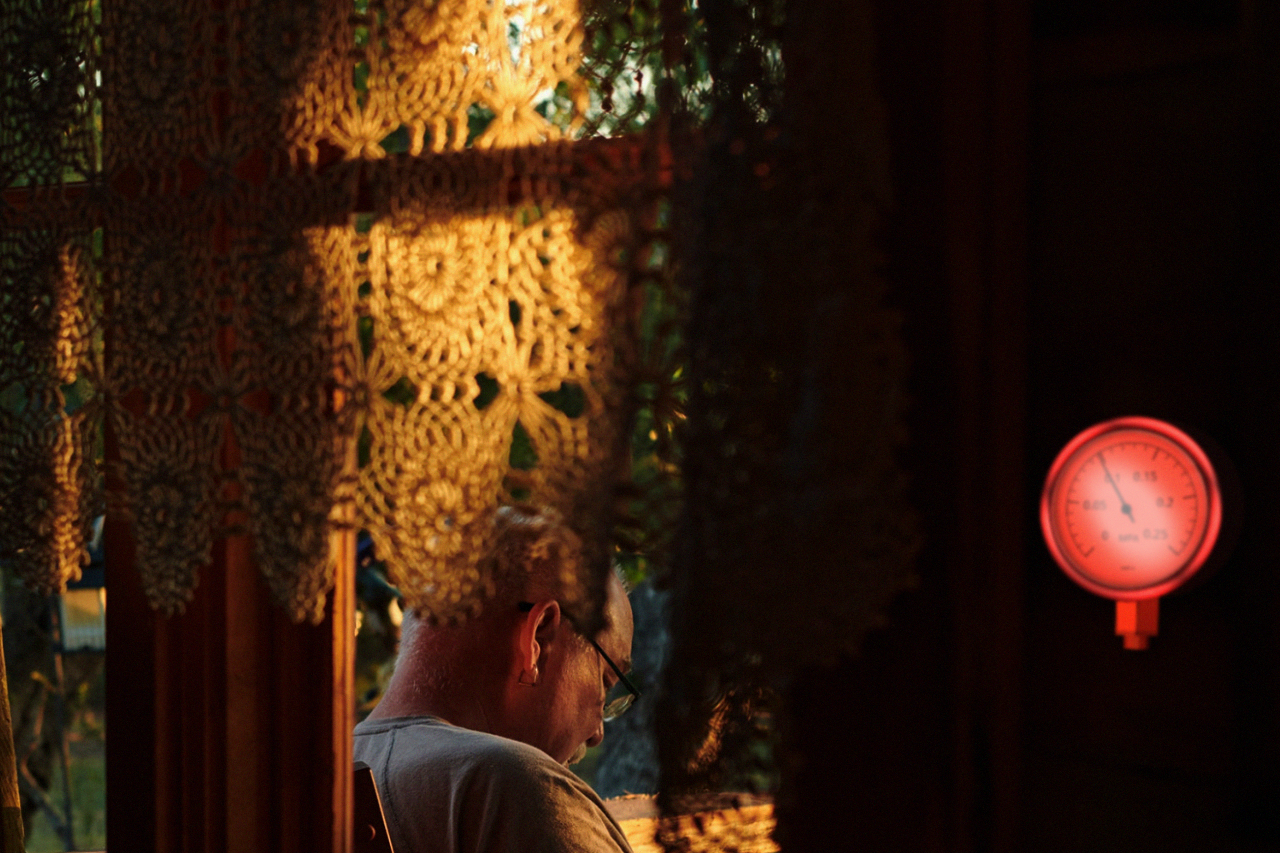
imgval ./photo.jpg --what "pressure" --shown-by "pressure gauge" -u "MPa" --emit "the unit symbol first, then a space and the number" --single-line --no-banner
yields MPa 0.1
